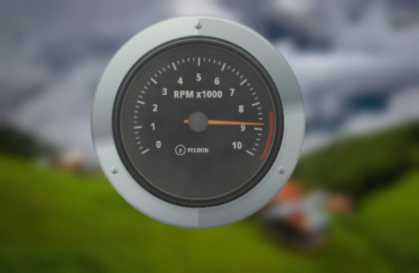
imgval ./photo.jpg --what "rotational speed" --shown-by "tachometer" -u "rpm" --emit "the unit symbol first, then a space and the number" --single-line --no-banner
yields rpm 8800
